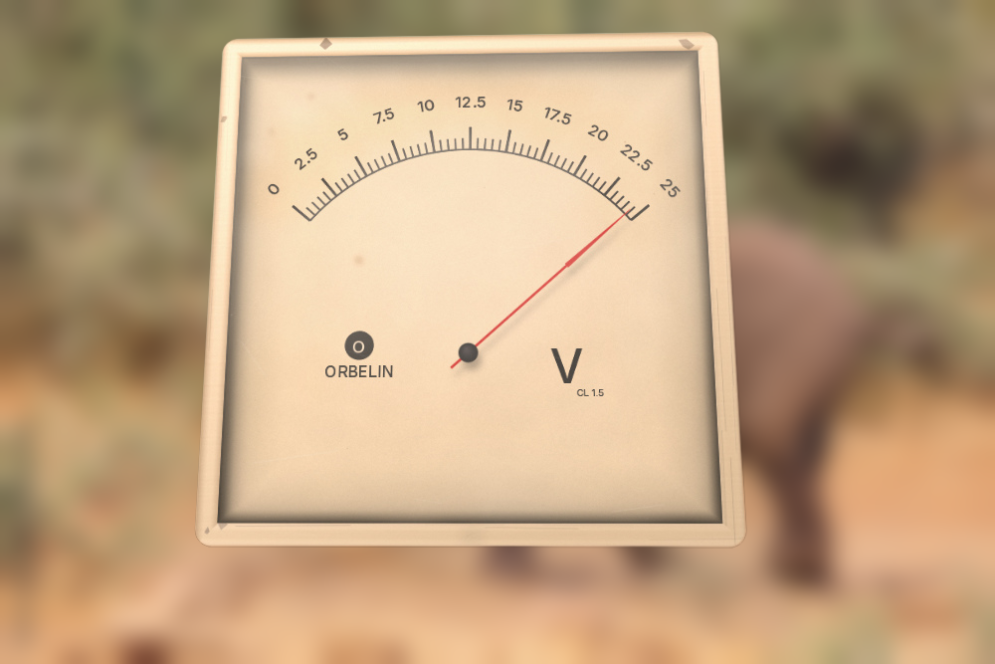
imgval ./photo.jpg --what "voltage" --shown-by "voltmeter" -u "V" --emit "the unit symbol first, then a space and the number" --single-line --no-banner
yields V 24.5
